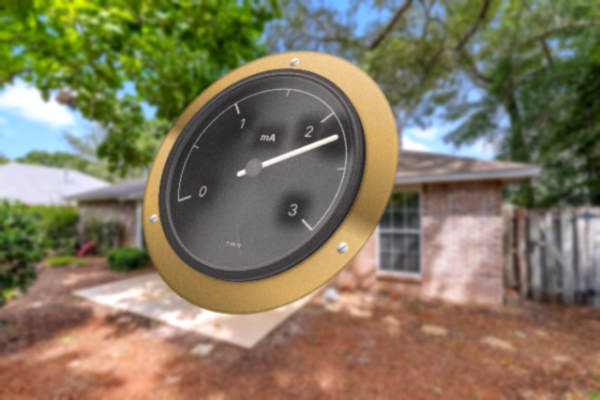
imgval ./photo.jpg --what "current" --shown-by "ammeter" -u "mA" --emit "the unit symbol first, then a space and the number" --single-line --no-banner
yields mA 2.25
